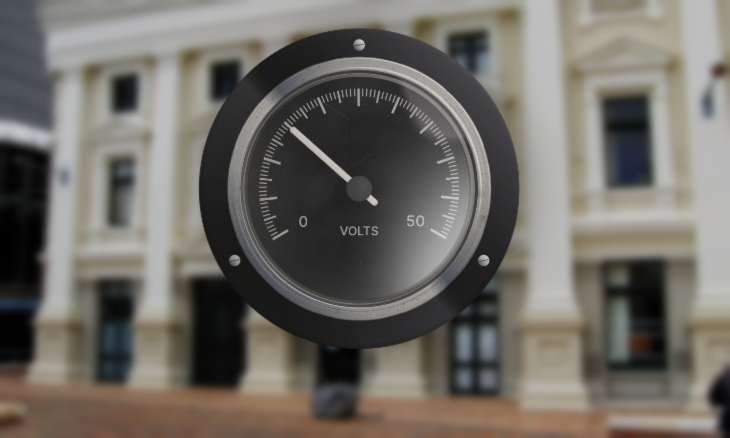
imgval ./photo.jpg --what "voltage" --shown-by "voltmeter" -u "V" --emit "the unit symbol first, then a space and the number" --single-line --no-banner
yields V 15
